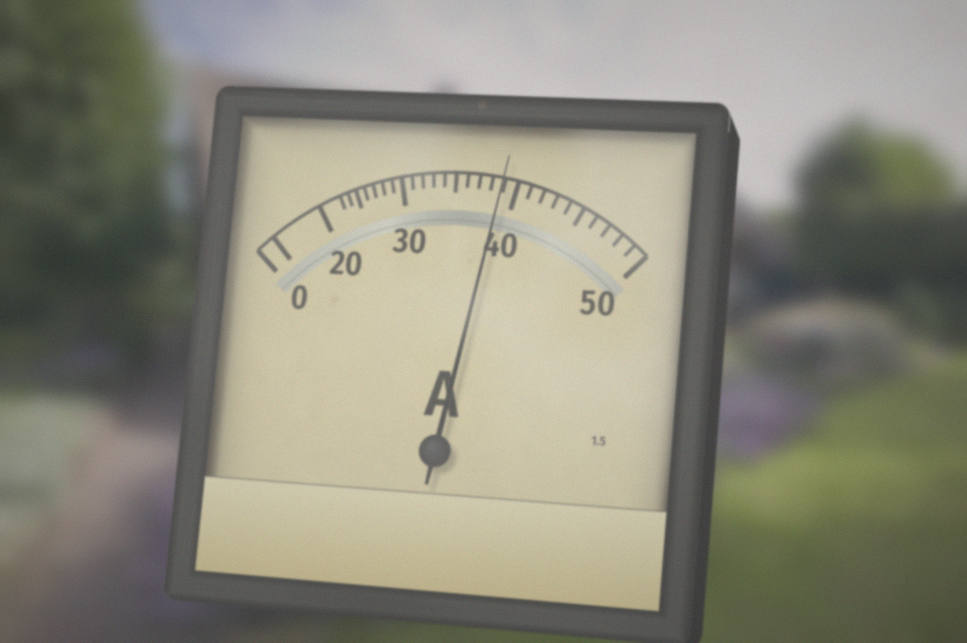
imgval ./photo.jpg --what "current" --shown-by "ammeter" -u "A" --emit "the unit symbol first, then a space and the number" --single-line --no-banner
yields A 39
